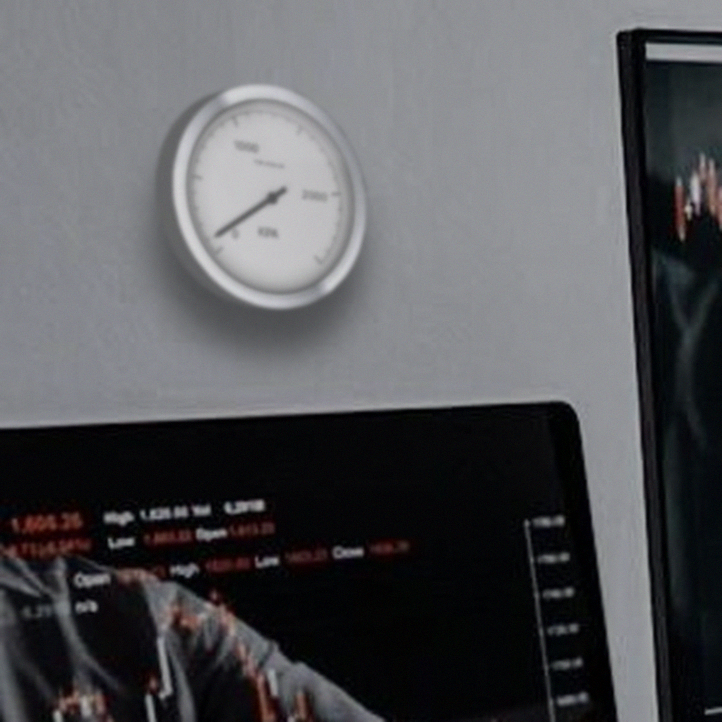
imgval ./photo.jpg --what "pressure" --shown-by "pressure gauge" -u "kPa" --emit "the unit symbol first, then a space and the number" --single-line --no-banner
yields kPa 100
